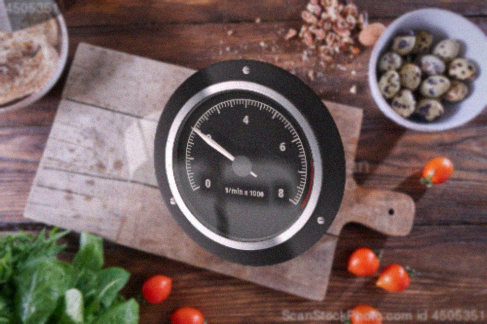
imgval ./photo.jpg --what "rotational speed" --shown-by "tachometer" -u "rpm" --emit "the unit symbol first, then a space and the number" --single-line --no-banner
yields rpm 2000
